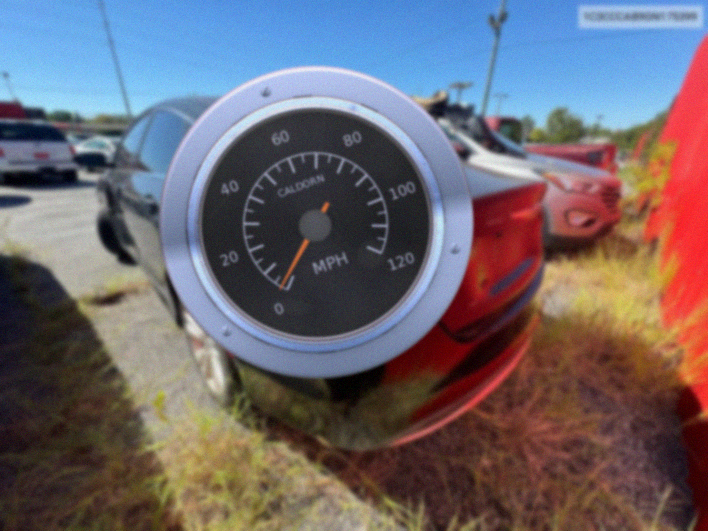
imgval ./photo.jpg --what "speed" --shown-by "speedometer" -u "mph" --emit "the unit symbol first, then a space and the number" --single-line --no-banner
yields mph 2.5
